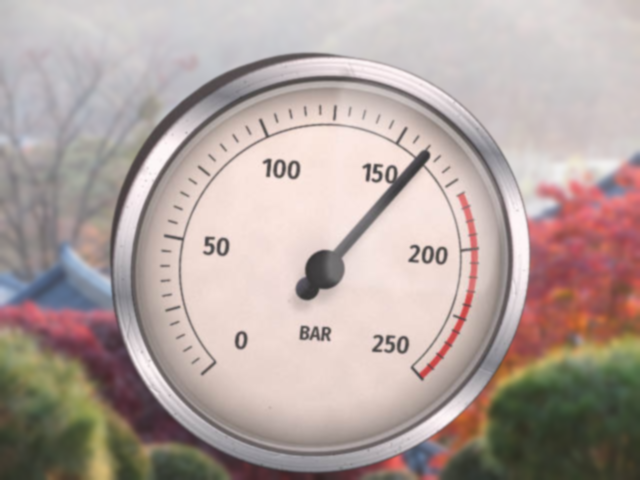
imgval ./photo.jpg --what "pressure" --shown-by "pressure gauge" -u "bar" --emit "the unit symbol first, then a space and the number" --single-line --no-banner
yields bar 160
